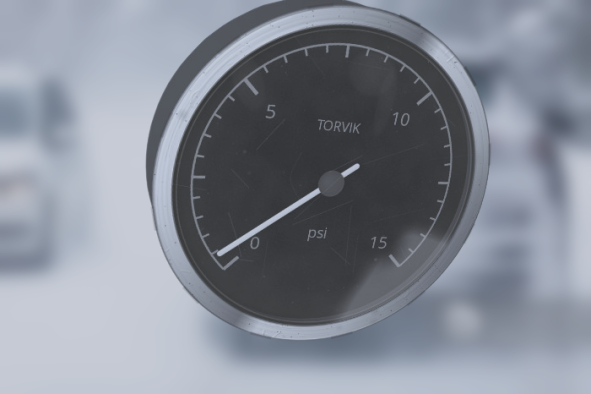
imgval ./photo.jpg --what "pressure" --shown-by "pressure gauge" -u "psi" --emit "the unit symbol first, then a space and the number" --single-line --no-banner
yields psi 0.5
